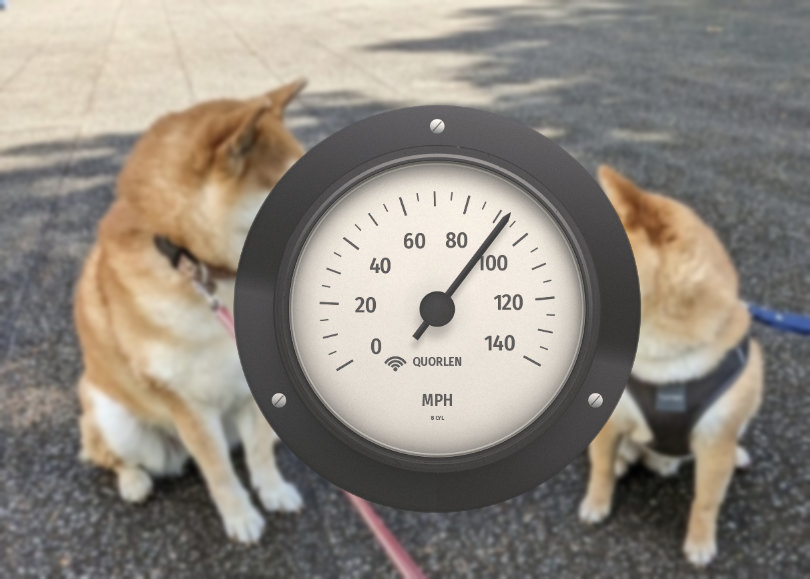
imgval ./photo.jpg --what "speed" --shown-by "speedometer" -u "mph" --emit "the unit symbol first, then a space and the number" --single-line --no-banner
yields mph 92.5
